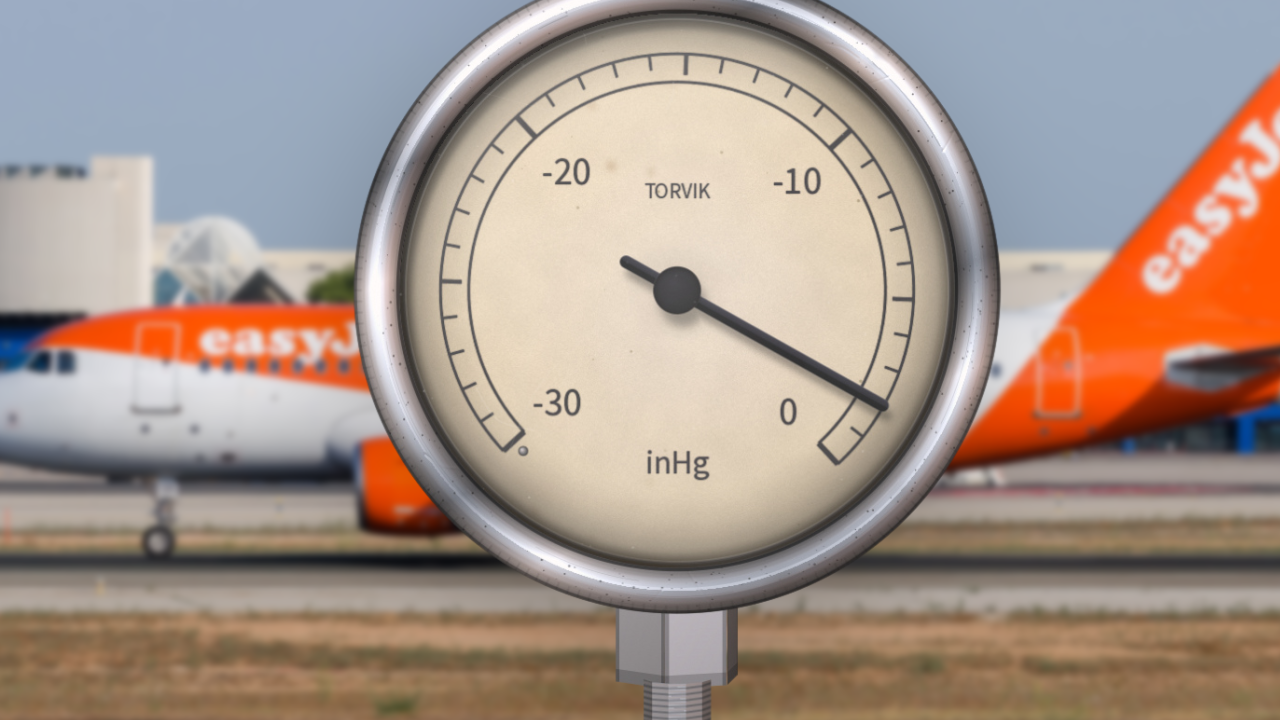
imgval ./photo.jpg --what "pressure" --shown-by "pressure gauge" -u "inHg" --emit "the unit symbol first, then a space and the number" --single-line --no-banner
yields inHg -2
